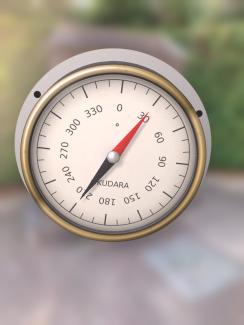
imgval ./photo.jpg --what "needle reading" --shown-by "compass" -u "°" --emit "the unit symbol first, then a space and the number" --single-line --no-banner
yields ° 30
